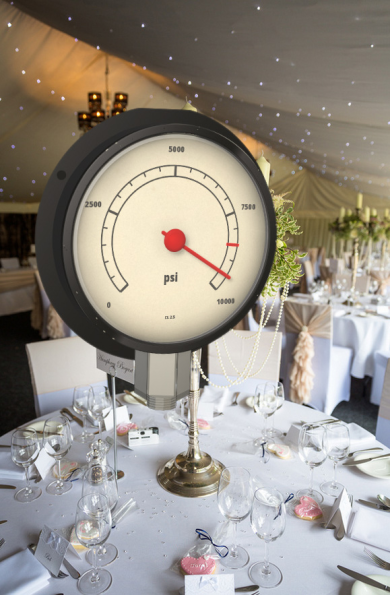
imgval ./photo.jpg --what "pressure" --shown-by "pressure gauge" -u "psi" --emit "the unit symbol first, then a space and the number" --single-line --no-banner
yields psi 9500
